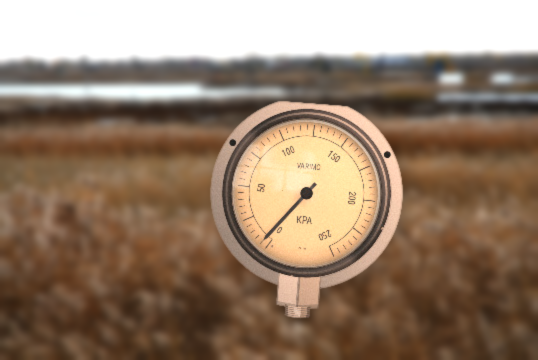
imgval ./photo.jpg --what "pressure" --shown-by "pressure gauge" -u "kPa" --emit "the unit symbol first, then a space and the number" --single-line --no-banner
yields kPa 5
